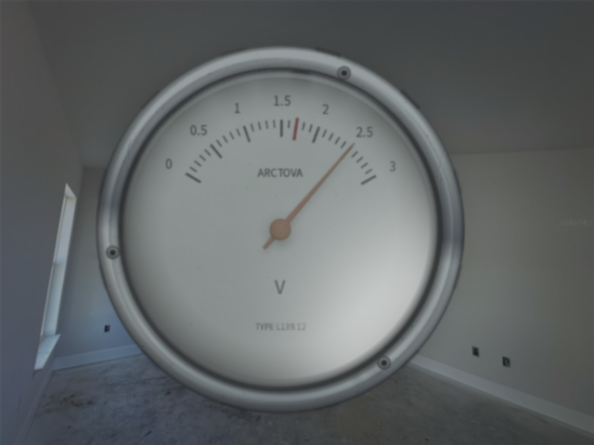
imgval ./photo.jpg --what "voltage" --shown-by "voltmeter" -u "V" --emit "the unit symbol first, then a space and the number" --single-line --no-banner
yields V 2.5
